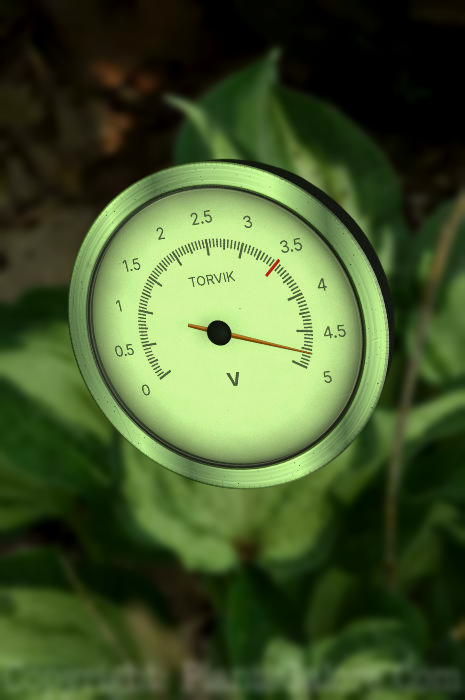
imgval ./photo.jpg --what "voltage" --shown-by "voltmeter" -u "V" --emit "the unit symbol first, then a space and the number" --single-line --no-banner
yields V 4.75
